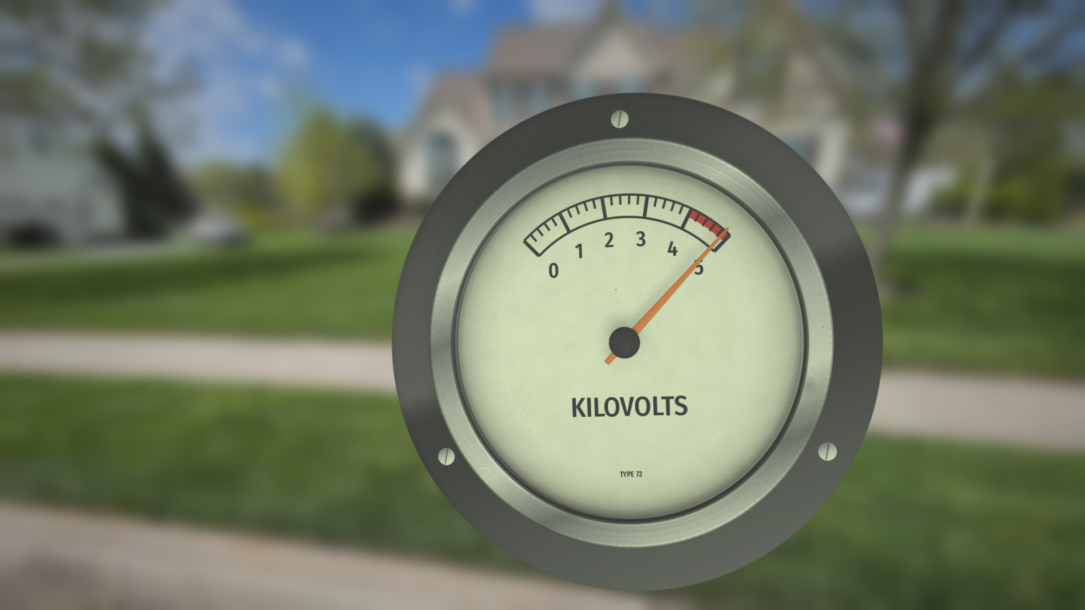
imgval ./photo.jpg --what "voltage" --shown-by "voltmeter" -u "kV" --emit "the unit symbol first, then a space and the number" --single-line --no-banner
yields kV 4.9
